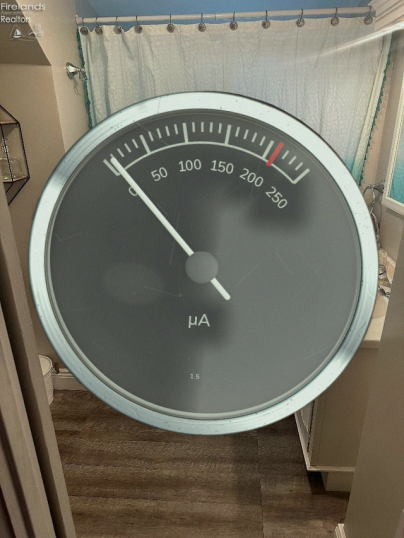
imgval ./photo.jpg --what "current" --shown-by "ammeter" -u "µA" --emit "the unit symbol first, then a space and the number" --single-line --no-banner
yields µA 10
